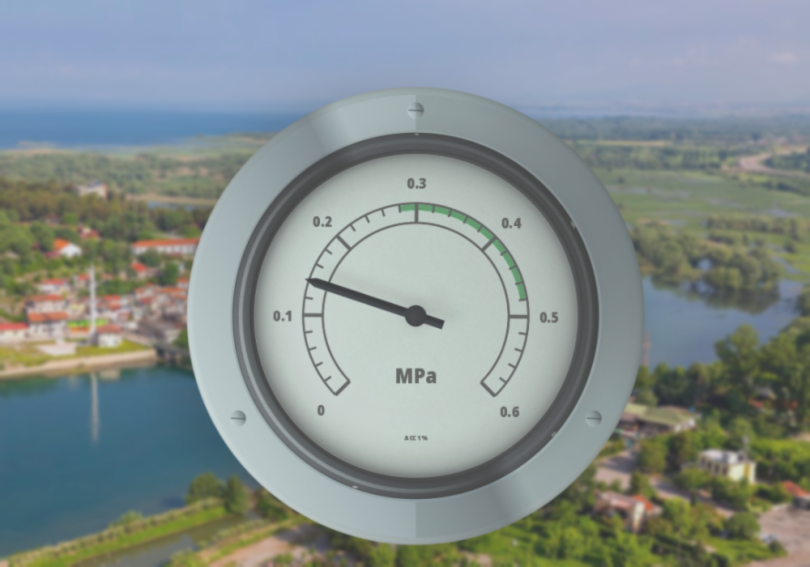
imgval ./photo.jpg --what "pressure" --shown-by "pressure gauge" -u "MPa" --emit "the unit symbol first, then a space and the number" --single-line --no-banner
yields MPa 0.14
